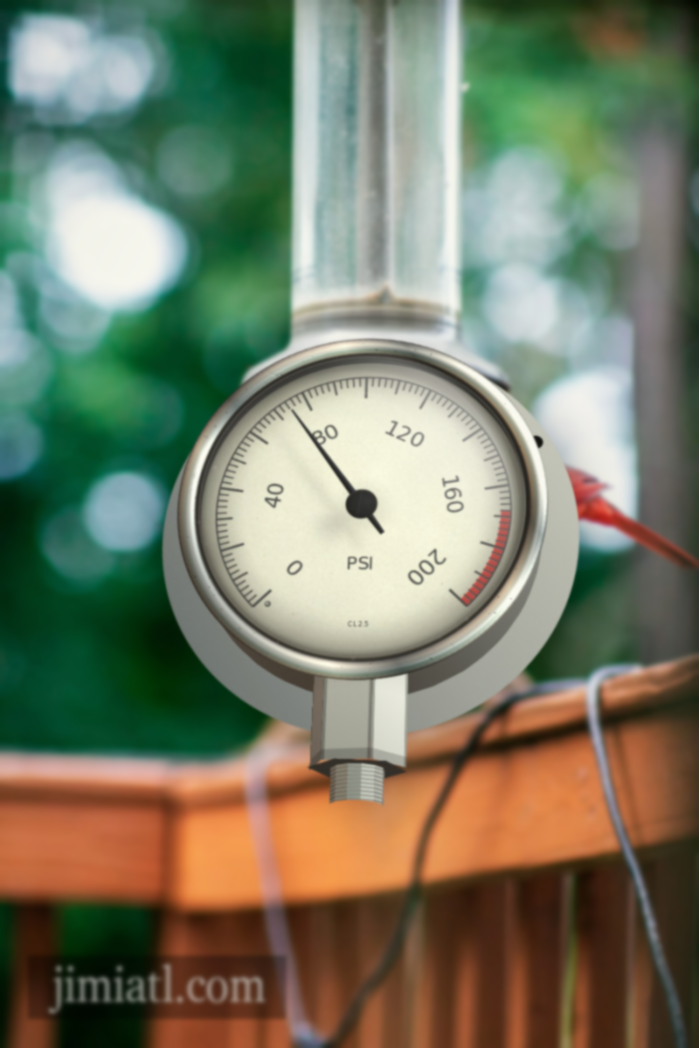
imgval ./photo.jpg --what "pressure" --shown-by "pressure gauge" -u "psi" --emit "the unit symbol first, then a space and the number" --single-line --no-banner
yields psi 74
